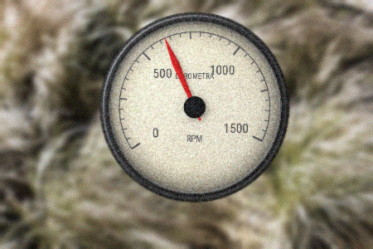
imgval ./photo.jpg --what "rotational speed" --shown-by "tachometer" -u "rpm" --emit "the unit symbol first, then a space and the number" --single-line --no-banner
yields rpm 625
